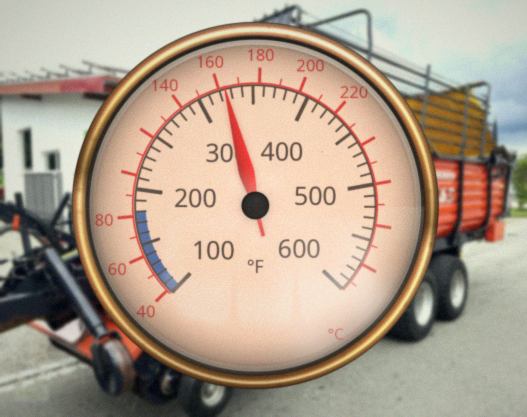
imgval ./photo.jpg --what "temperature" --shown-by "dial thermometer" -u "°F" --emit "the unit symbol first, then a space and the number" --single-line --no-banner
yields °F 325
